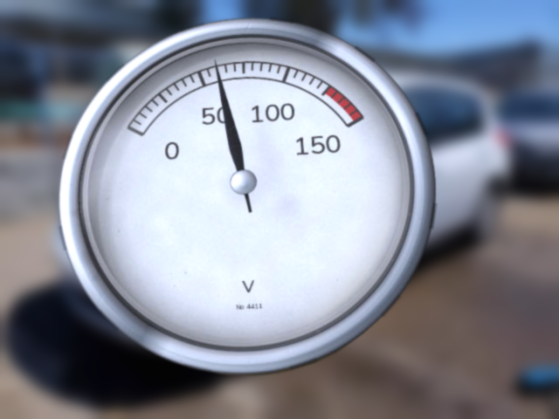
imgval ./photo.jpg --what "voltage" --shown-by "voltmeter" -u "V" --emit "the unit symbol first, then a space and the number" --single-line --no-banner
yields V 60
